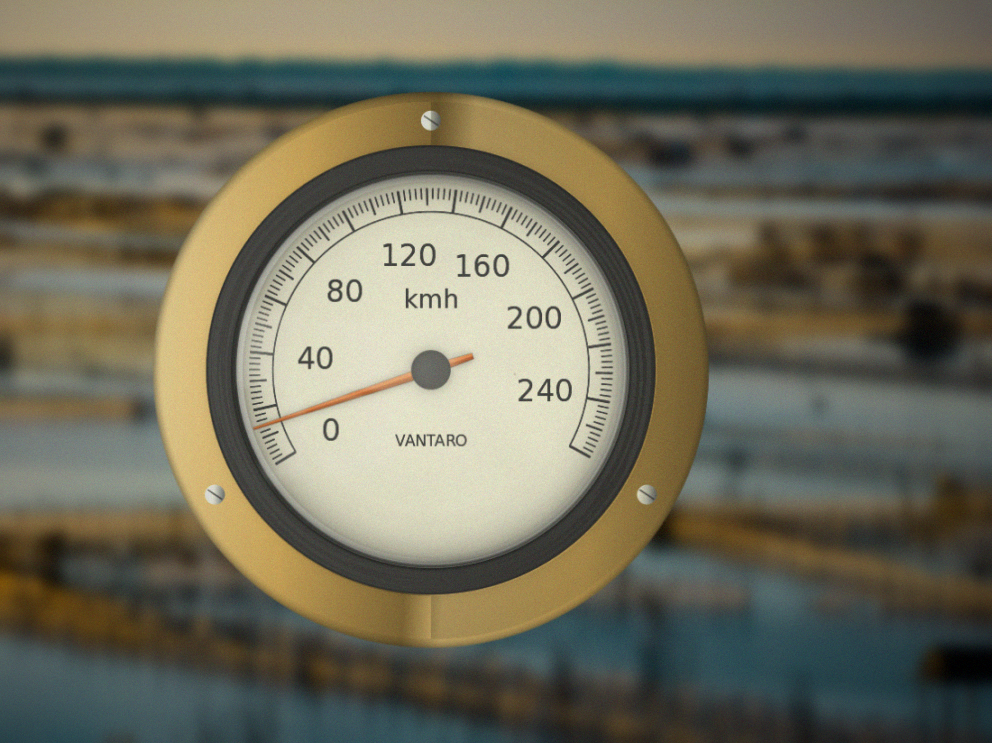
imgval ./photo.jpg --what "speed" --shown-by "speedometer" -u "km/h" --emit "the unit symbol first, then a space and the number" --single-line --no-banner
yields km/h 14
